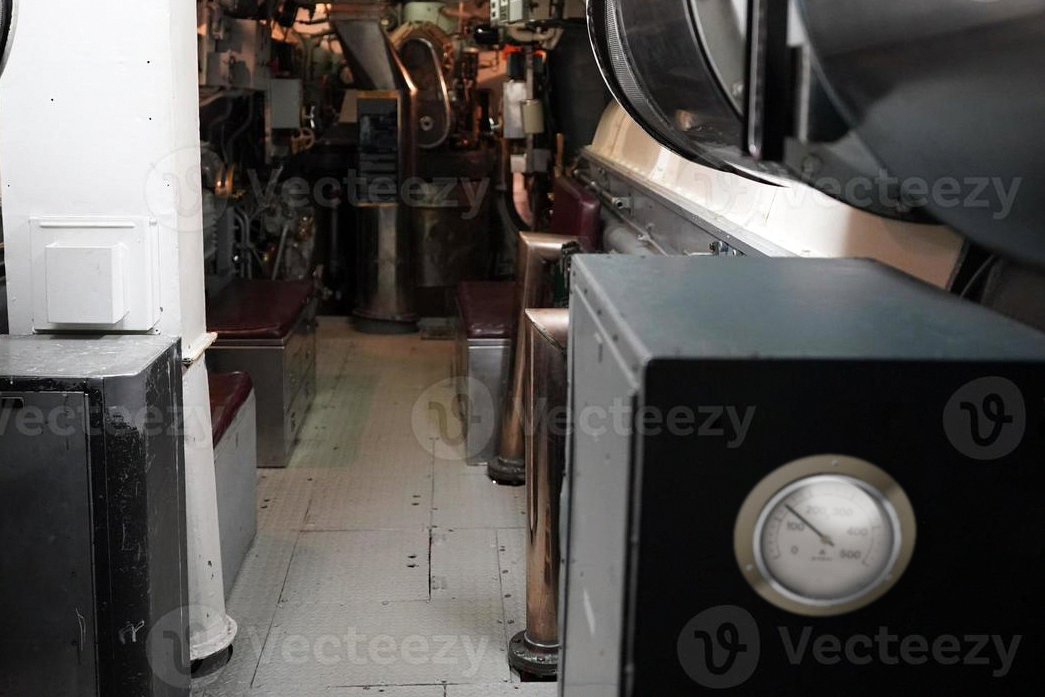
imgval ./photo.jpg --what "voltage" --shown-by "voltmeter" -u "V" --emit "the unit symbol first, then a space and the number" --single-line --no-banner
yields V 140
